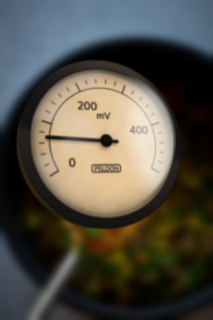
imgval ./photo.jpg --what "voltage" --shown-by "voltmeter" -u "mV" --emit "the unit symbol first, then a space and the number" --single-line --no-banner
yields mV 70
